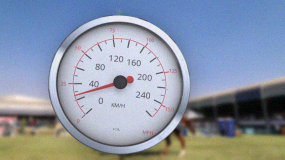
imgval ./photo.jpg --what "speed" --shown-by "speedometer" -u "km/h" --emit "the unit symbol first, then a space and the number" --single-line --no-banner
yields km/h 25
